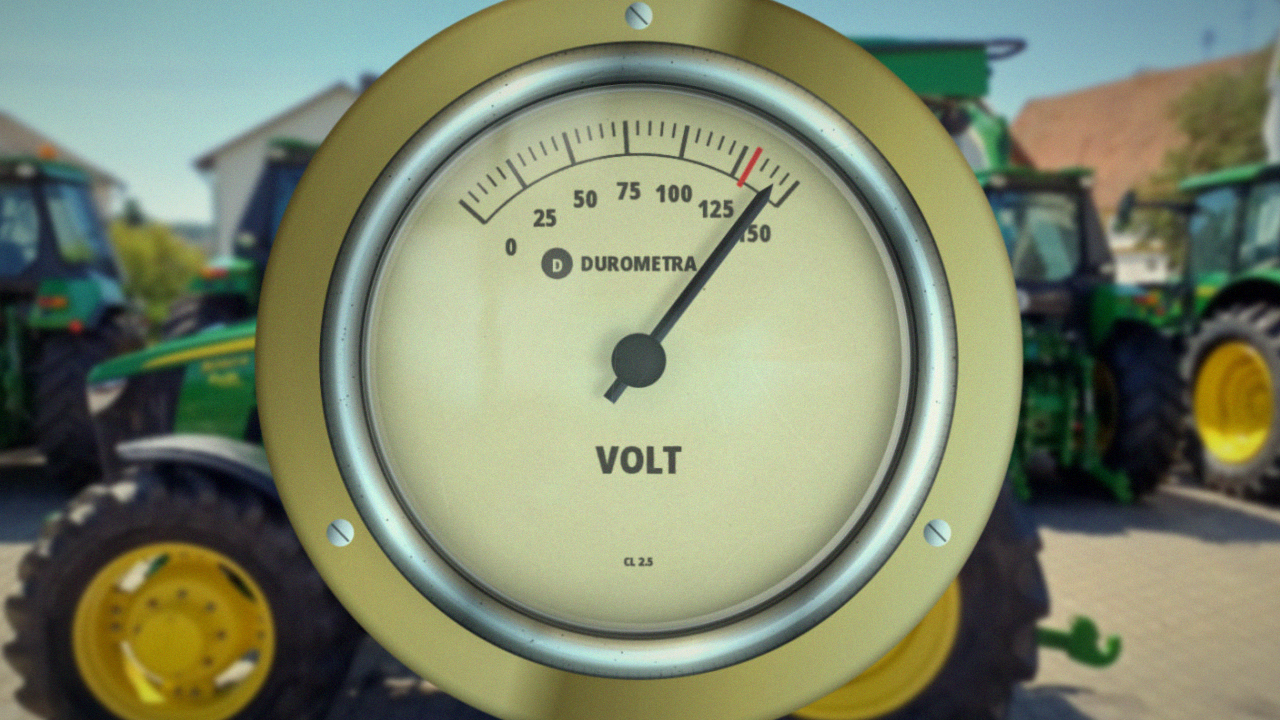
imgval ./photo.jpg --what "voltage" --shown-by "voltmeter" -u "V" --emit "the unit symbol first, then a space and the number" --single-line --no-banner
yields V 142.5
